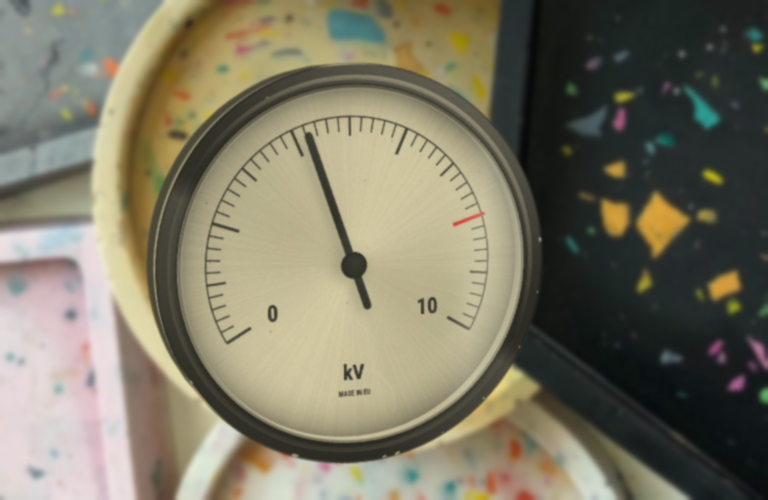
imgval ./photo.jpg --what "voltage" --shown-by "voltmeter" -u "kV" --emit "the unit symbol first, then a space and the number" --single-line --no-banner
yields kV 4.2
